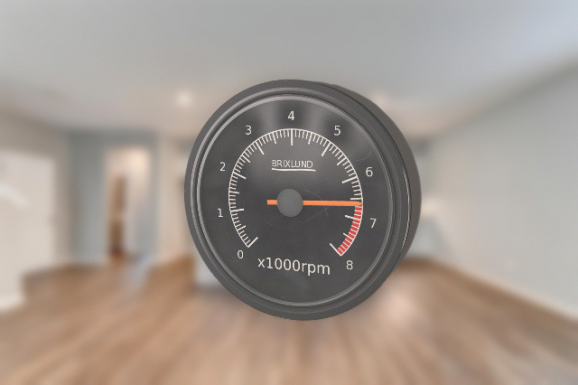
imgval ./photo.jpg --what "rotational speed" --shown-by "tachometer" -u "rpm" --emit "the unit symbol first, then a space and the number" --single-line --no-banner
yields rpm 6600
